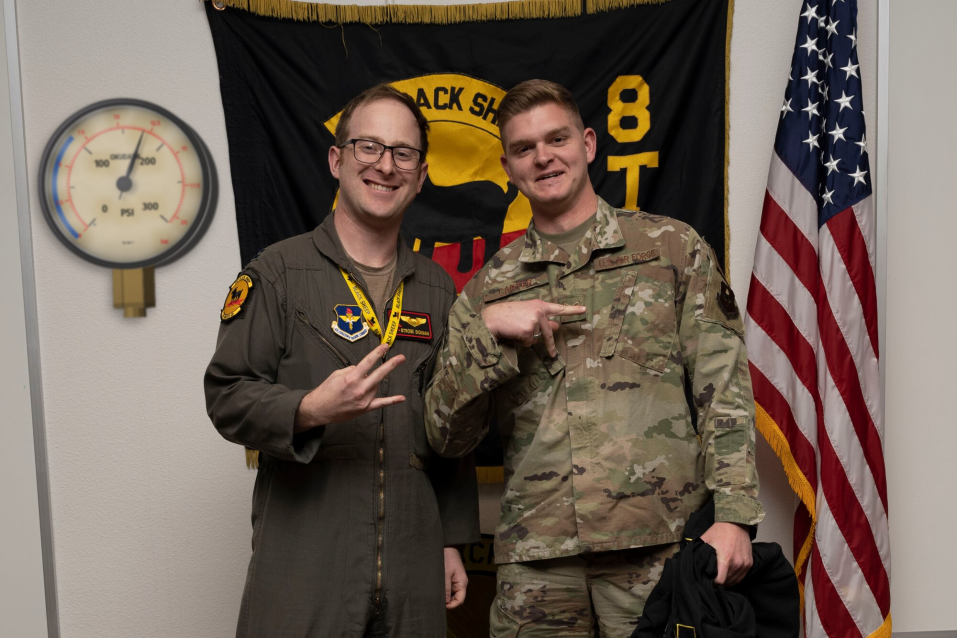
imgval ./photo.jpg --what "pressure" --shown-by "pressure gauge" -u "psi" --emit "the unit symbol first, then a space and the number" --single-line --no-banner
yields psi 175
